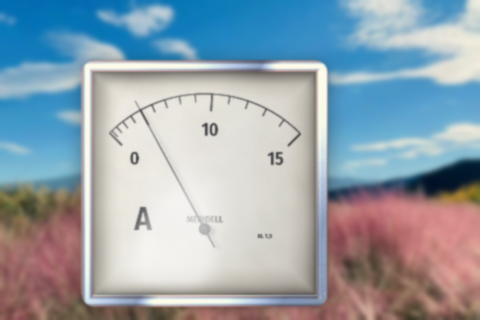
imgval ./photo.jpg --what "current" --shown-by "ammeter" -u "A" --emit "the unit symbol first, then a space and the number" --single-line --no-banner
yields A 5
